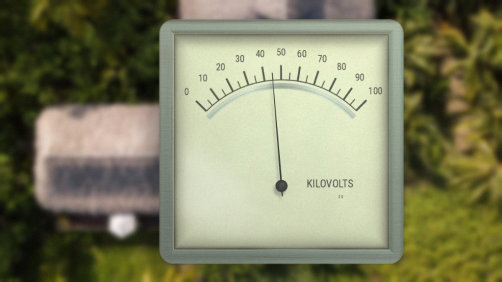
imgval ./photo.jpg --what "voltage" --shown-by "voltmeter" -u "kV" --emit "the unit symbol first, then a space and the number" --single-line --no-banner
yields kV 45
